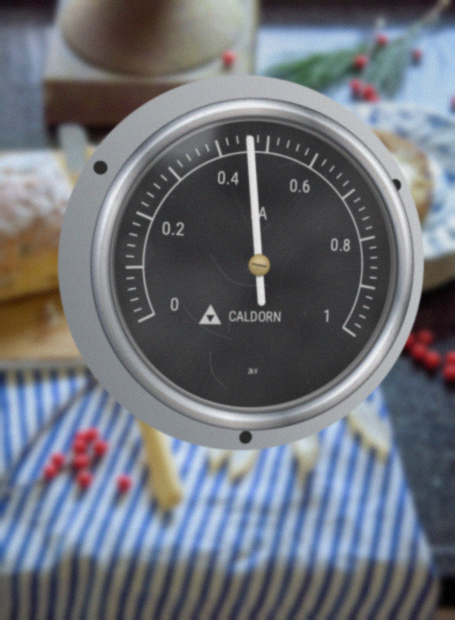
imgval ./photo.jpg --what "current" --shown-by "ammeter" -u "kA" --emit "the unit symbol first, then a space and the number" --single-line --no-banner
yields kA 0.46
